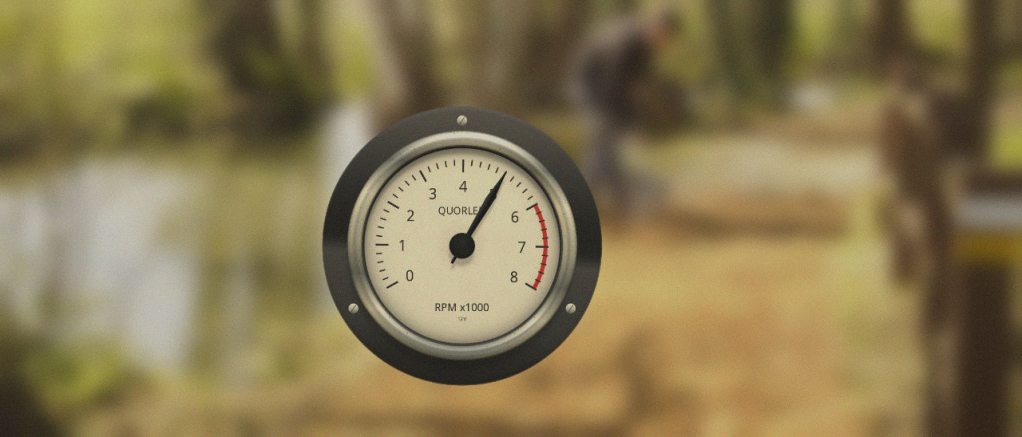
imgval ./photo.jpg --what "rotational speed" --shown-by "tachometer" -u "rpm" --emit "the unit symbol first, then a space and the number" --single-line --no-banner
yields rpm 5000
